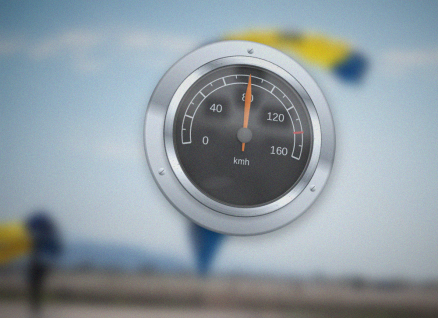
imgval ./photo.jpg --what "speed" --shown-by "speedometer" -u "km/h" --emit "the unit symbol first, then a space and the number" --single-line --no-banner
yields km/h 80
